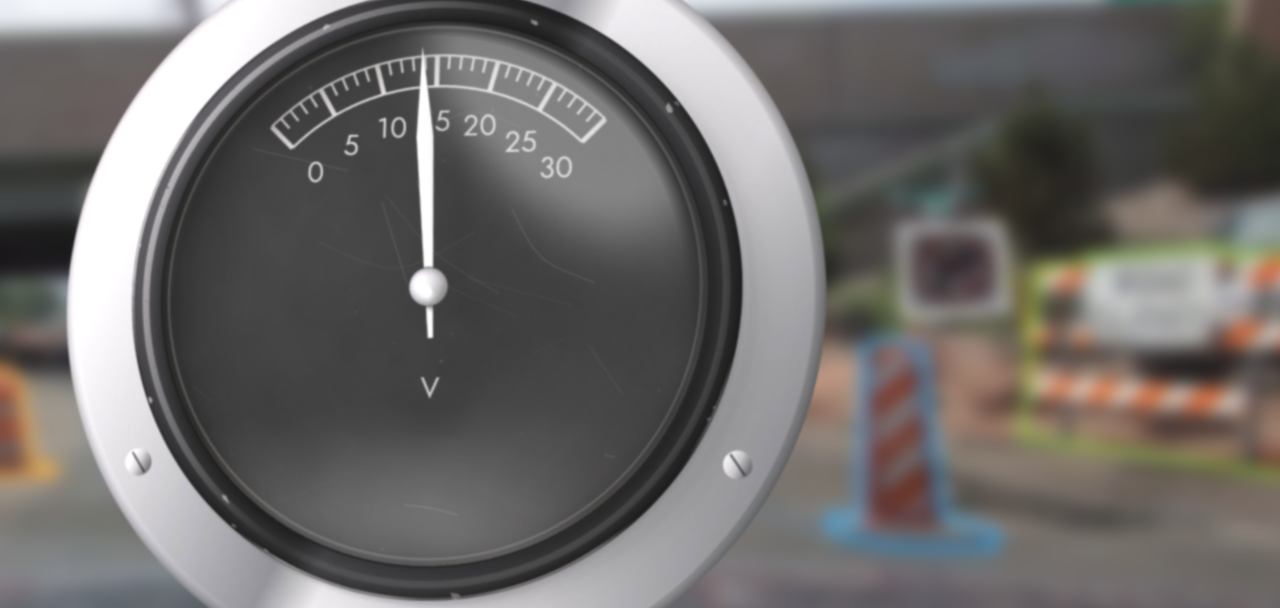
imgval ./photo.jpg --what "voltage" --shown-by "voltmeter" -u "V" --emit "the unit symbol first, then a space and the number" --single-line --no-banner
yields V 14
